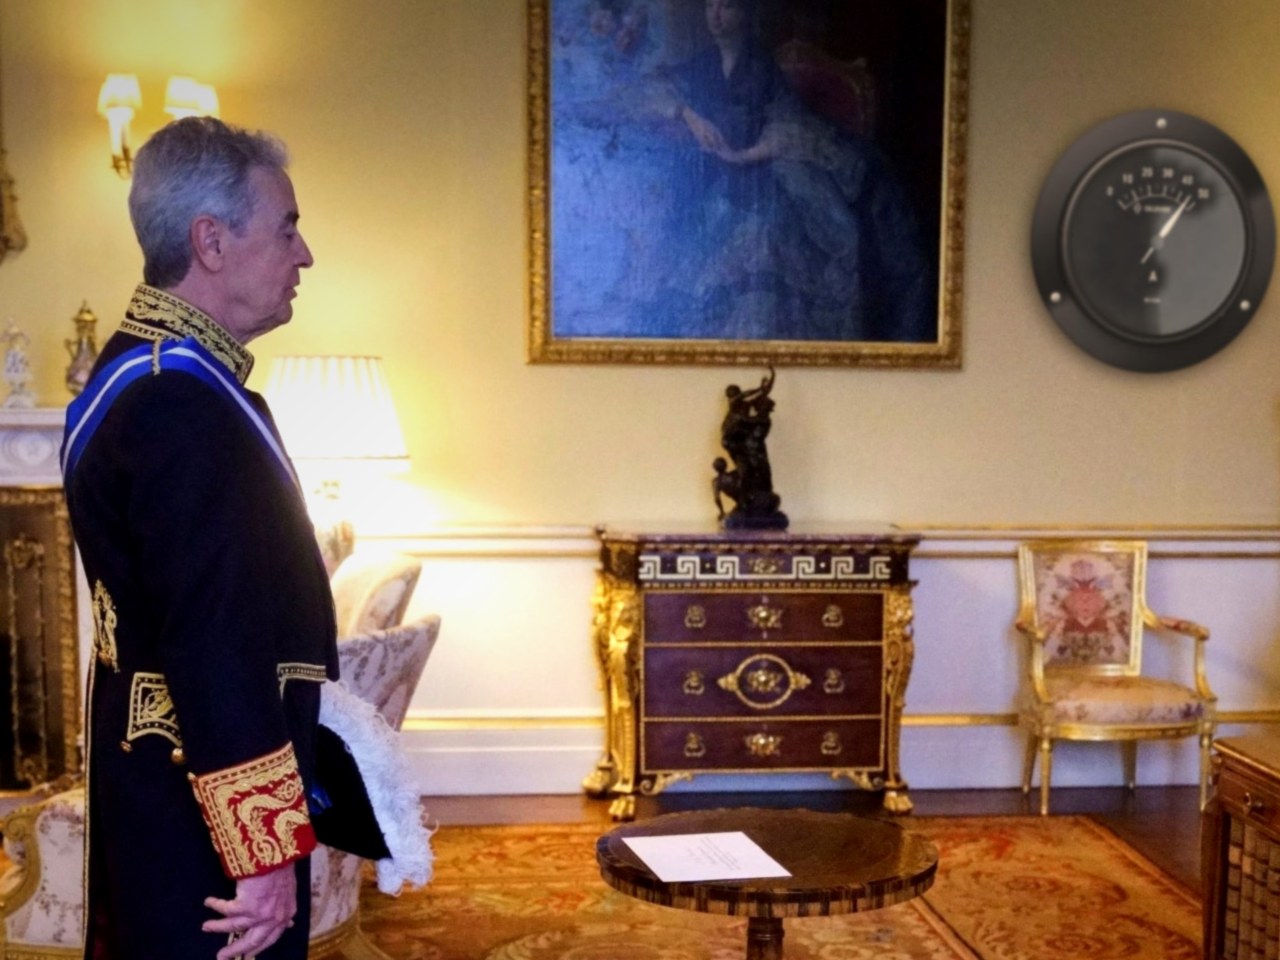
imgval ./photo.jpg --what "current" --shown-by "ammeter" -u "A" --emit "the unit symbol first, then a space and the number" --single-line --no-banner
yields A 45
